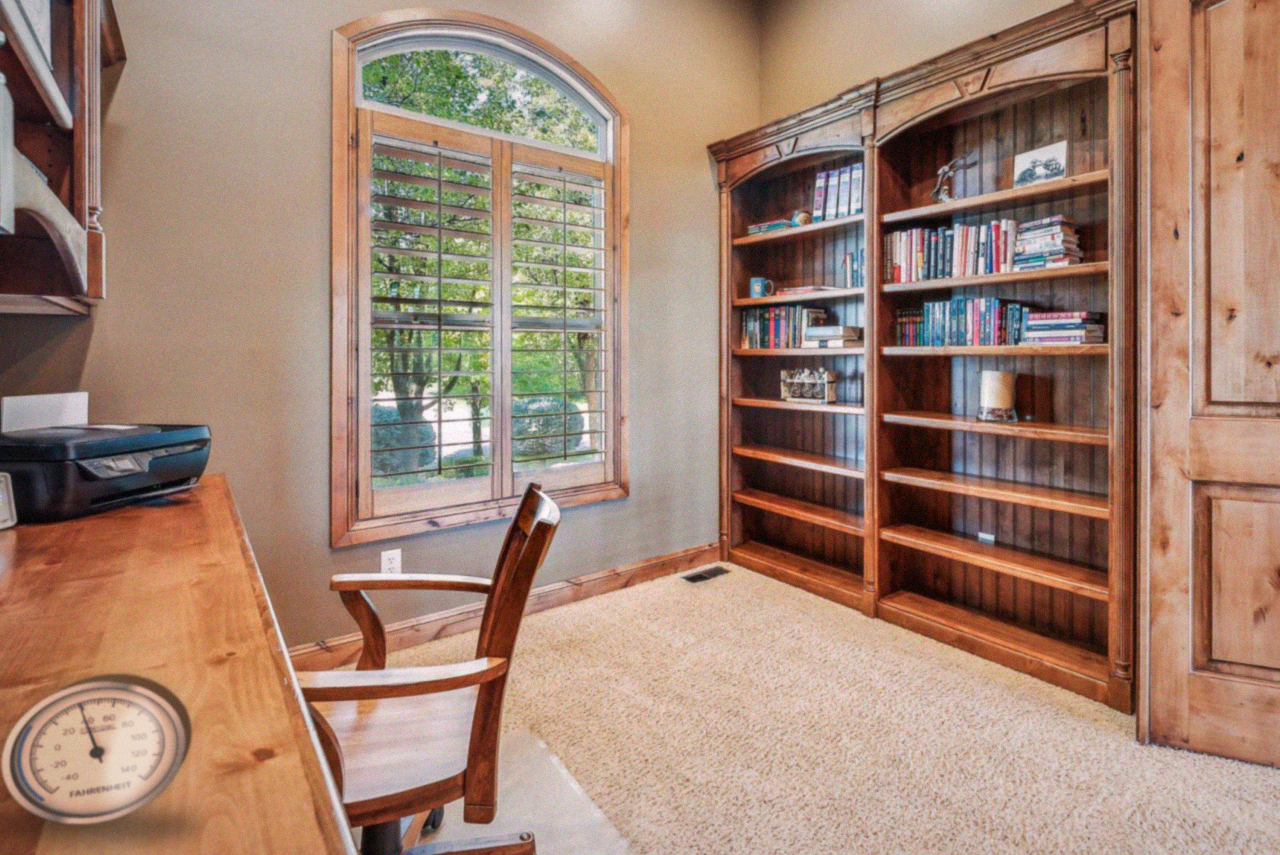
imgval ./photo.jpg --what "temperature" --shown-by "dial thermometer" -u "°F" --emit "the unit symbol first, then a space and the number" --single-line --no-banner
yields °F 40
